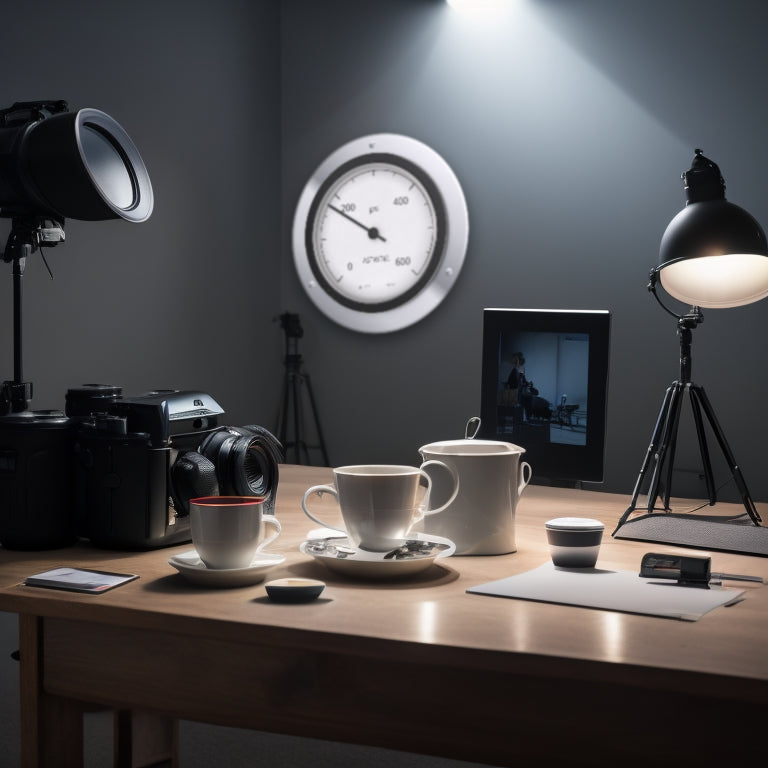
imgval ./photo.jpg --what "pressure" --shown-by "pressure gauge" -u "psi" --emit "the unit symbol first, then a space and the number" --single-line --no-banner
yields psi 175
